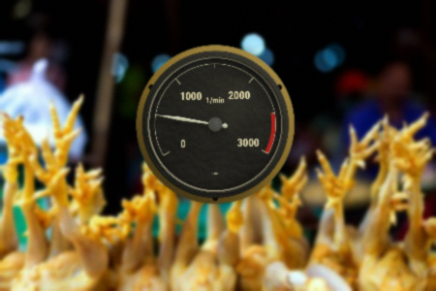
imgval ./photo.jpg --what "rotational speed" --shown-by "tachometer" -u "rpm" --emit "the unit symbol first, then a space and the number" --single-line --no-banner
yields rpm 500
